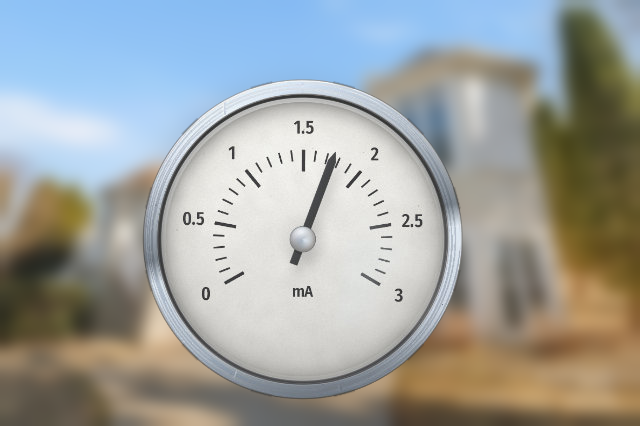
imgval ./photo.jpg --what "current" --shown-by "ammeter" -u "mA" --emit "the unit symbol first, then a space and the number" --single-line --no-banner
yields mA 1.75
